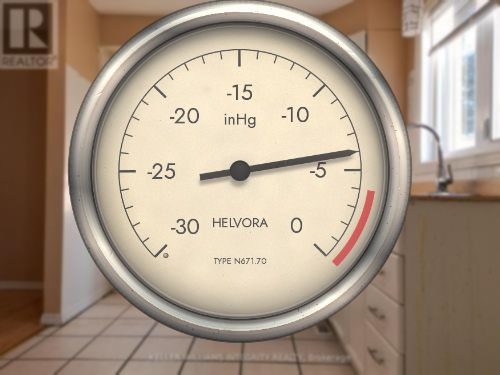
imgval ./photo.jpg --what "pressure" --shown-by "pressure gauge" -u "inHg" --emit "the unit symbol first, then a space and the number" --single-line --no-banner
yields inHg -6
